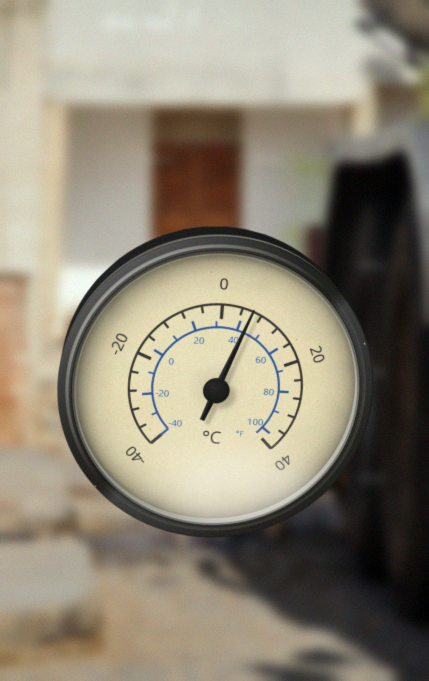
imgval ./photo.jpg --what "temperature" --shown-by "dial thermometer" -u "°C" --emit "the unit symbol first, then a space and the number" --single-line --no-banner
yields °C 6
